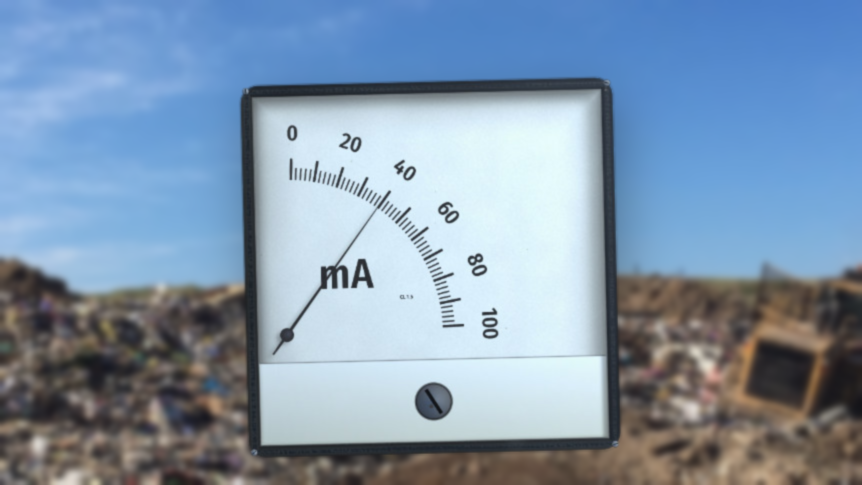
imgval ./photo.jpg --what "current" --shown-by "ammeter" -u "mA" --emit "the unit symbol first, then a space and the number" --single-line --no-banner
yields mA 40
